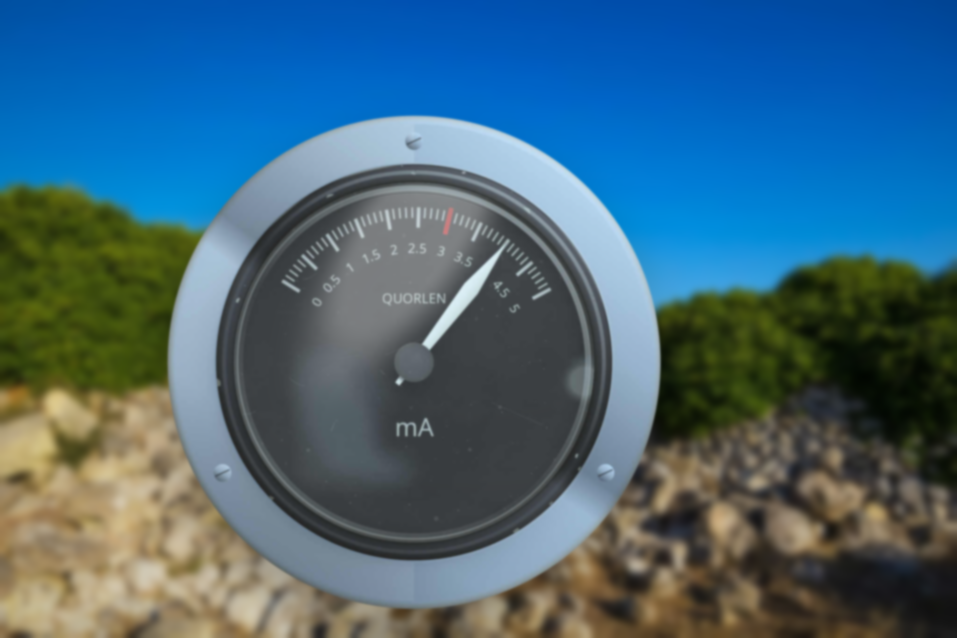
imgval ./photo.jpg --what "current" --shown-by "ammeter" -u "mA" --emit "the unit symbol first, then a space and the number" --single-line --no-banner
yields mA 4
